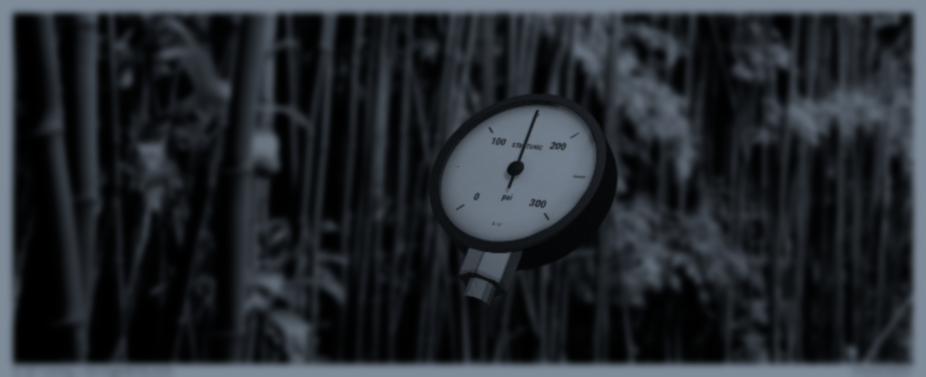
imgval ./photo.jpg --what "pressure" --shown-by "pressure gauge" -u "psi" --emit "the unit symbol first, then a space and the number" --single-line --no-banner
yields psi 150
